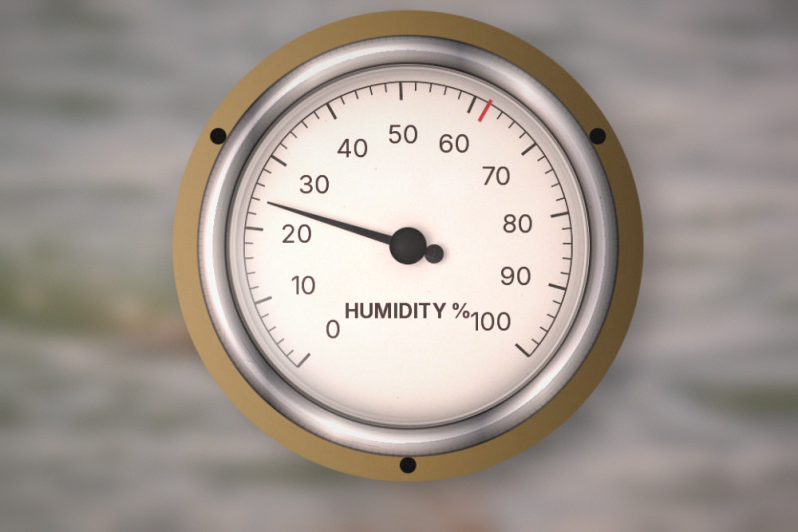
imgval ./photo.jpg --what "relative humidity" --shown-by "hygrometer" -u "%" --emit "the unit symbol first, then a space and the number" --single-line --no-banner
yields % 24
